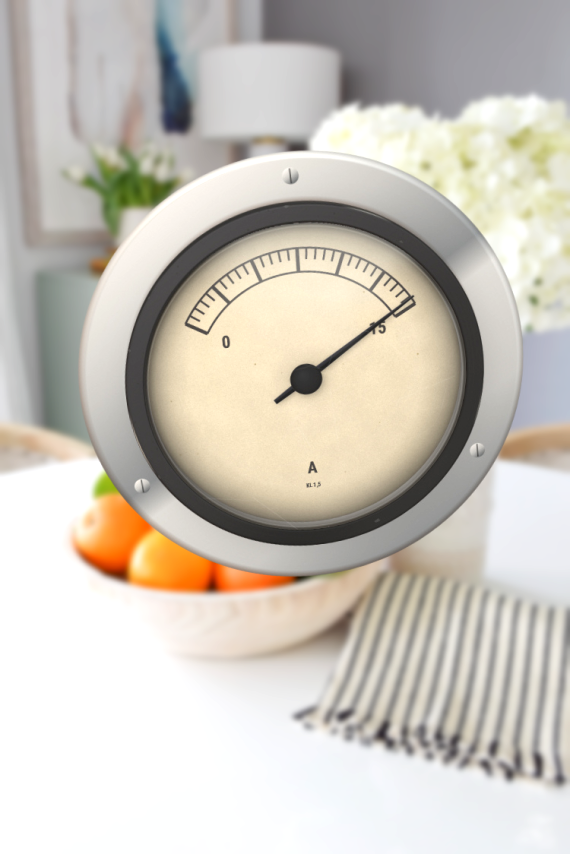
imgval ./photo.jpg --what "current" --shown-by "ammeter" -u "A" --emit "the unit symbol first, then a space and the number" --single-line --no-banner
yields A 14.5
